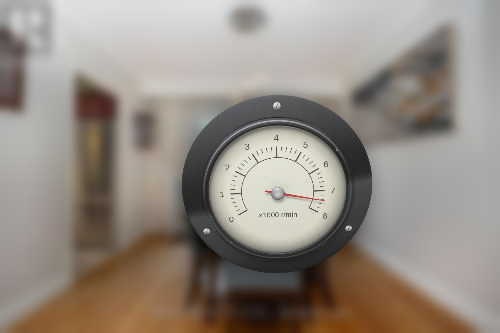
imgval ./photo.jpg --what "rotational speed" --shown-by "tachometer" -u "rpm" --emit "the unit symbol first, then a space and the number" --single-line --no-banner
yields rpm 7400
